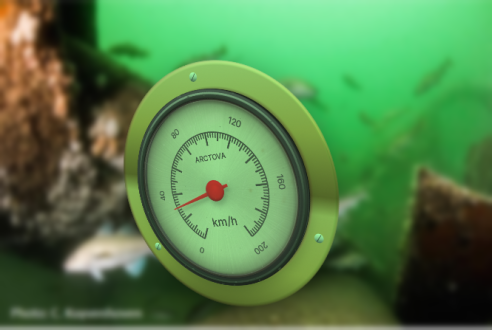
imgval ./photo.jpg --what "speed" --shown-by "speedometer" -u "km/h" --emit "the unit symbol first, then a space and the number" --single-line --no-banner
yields km/h 30
